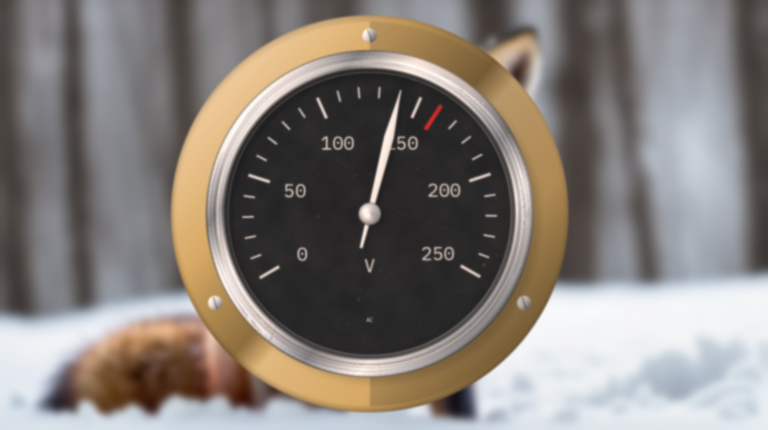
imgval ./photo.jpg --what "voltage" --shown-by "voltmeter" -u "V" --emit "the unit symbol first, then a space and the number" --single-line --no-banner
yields V 140
